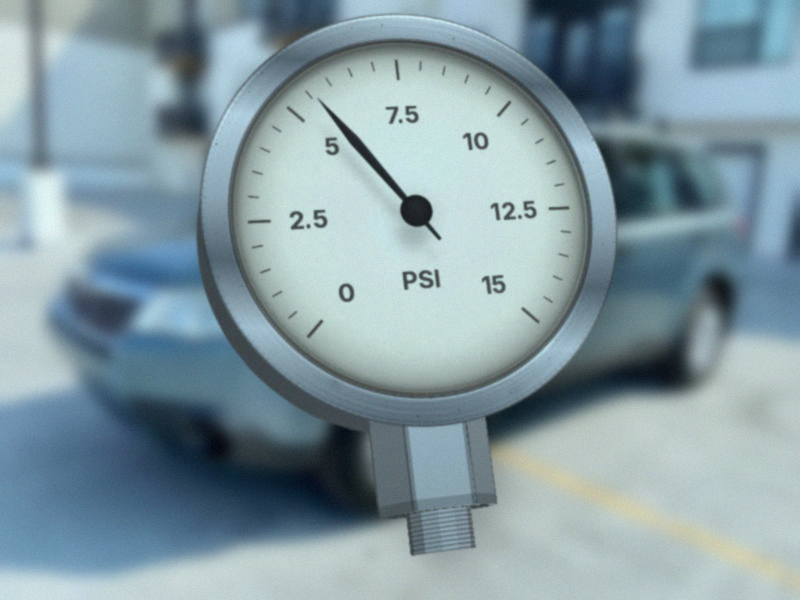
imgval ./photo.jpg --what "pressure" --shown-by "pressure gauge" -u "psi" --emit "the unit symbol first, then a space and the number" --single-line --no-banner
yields psi 5.5
